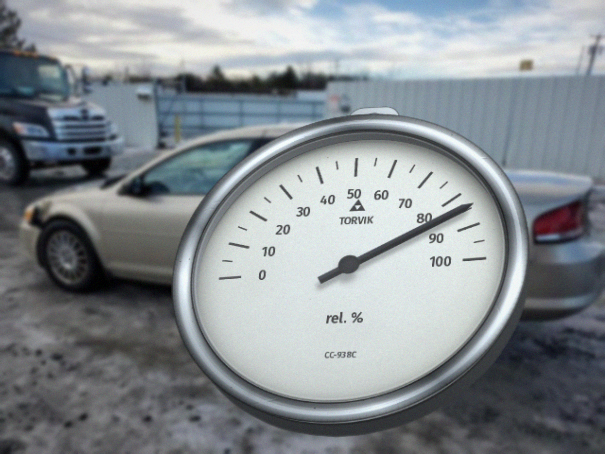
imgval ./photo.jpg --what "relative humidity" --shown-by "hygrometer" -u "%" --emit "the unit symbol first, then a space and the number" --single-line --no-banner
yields % 85
